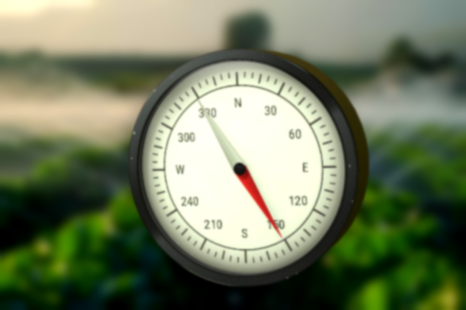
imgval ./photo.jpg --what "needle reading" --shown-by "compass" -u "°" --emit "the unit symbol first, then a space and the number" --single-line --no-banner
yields ° 150
